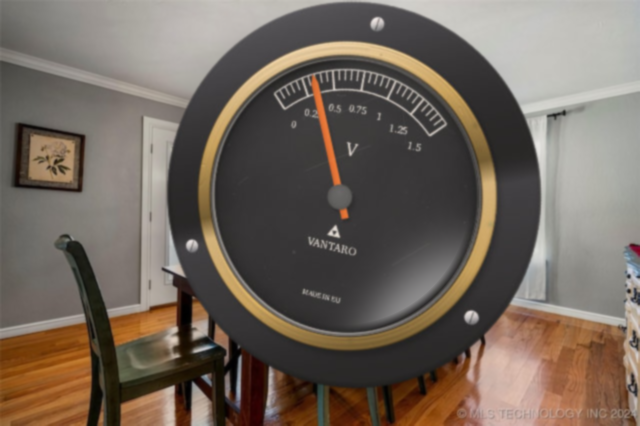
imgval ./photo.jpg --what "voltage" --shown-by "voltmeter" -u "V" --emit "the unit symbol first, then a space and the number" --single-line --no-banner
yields V 0.35
